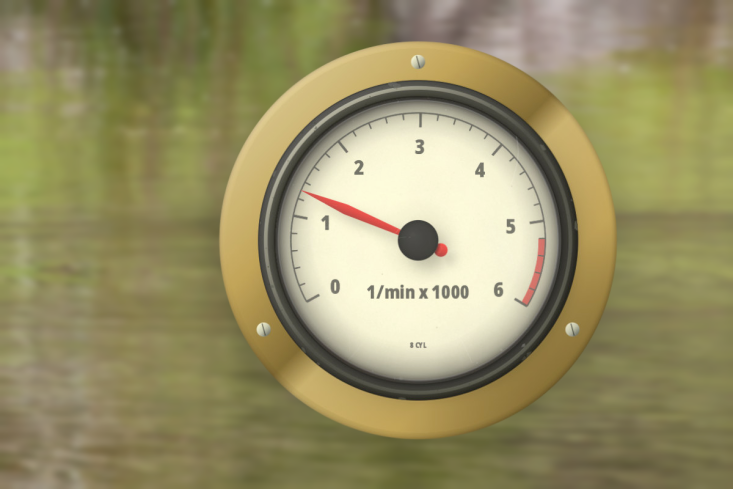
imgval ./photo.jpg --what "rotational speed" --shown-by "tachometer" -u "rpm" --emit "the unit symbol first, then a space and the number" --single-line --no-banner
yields rpm 1300
